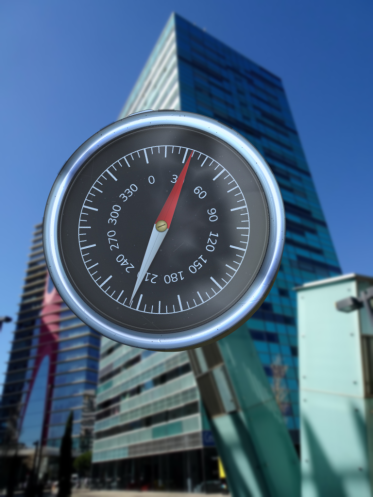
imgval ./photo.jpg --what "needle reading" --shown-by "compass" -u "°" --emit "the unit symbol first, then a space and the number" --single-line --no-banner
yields ° 35
